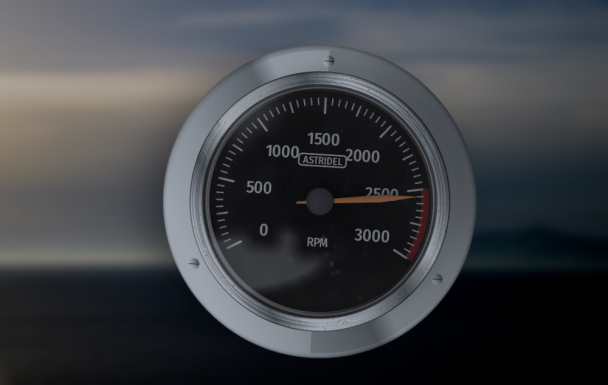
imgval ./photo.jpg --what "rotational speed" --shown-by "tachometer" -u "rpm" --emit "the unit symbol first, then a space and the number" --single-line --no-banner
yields rpm 2550
